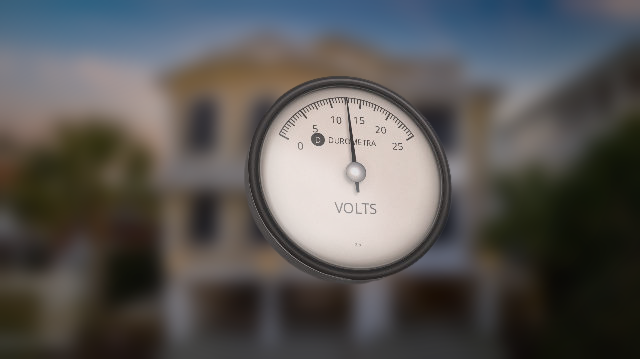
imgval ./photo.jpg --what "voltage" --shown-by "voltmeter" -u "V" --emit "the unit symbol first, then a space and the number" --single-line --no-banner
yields V 12.5
